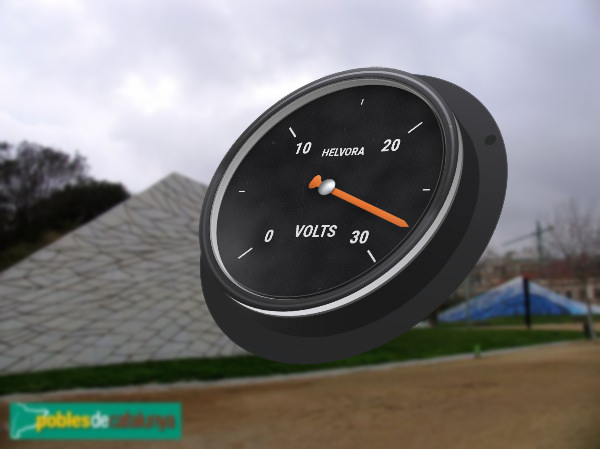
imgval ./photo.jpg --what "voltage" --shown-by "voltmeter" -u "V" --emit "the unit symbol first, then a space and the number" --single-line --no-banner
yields V 27.5
